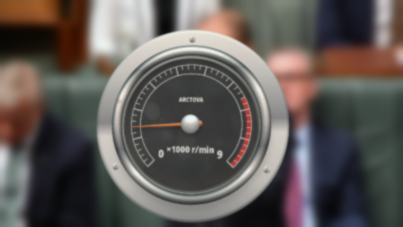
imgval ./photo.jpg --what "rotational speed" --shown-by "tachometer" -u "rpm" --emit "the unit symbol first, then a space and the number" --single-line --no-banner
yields rpm 1400
